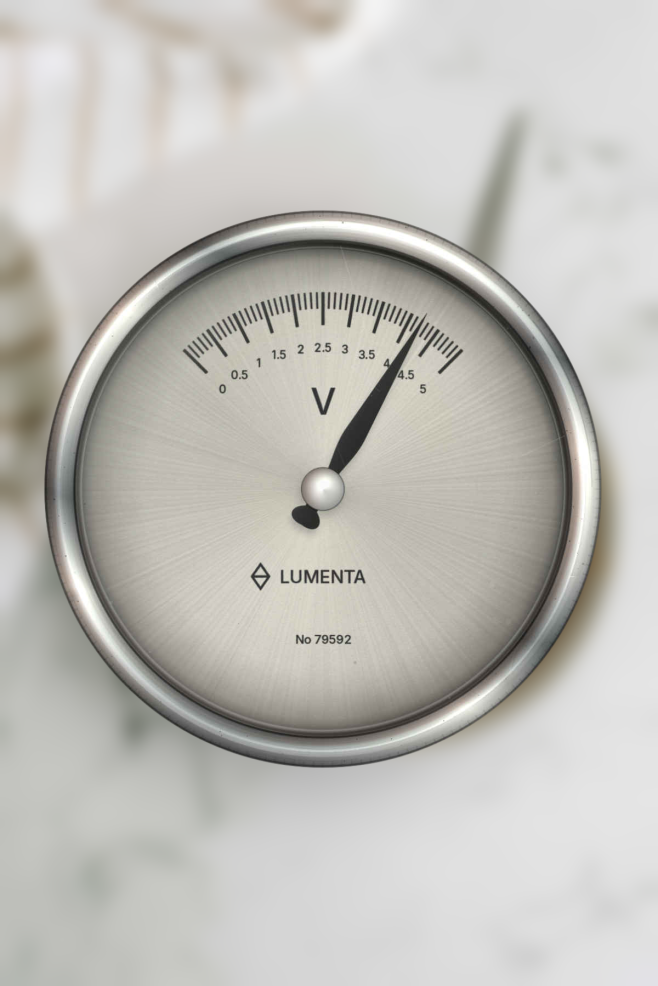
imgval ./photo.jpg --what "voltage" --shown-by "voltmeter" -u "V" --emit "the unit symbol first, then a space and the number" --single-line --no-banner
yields V 4.2
